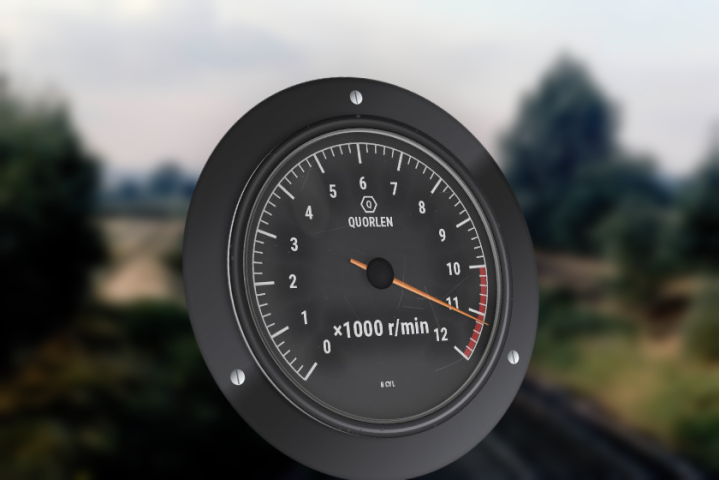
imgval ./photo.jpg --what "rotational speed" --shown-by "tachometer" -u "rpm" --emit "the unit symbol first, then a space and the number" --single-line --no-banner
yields rpm 11200
